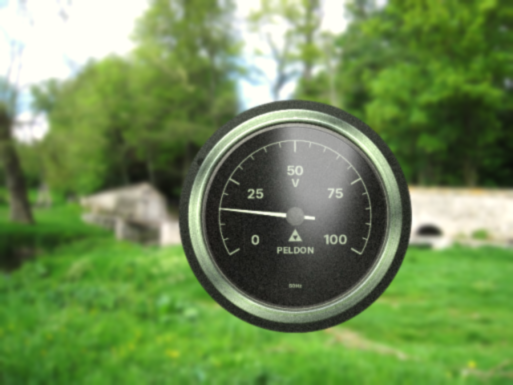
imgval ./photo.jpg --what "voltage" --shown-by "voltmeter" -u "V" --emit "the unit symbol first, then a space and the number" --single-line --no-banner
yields V 15
